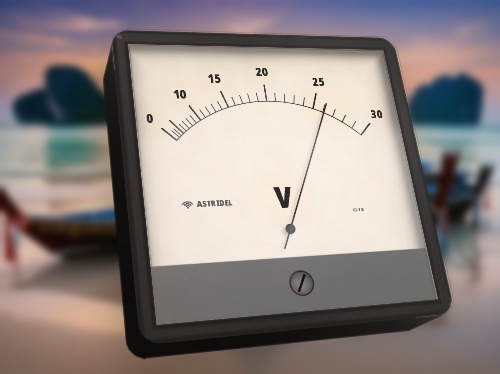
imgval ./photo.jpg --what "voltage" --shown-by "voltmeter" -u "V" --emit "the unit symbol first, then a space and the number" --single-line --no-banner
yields V 26
